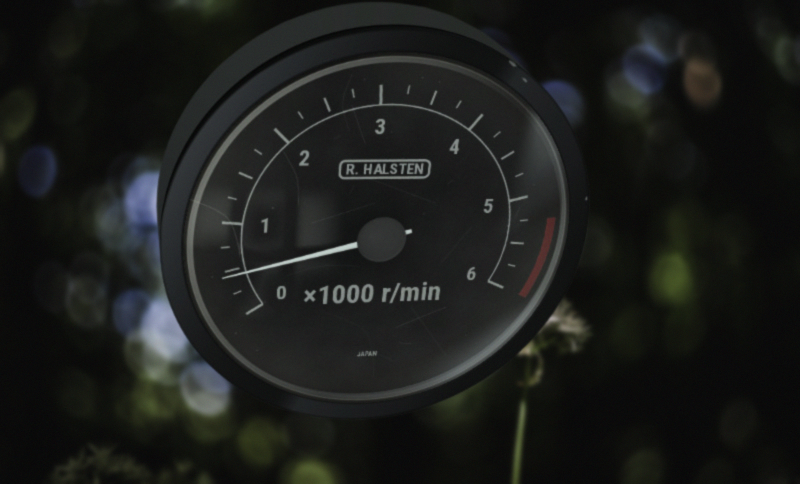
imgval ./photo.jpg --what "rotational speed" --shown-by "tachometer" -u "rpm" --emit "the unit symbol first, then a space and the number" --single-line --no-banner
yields rpm 500
